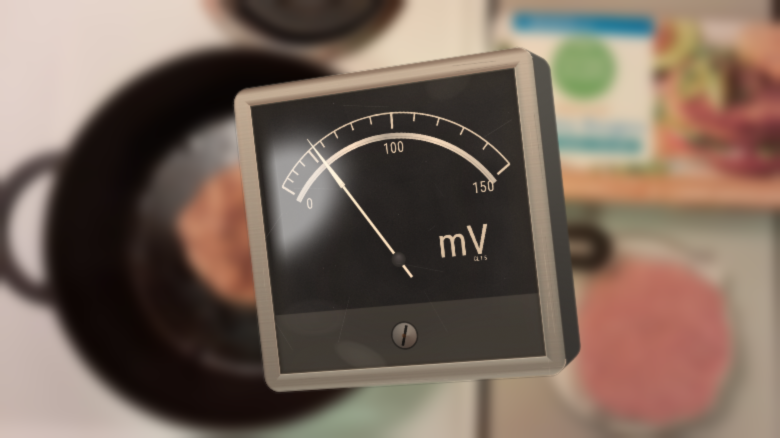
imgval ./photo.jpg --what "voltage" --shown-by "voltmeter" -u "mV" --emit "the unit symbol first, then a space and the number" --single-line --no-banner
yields mV 55
